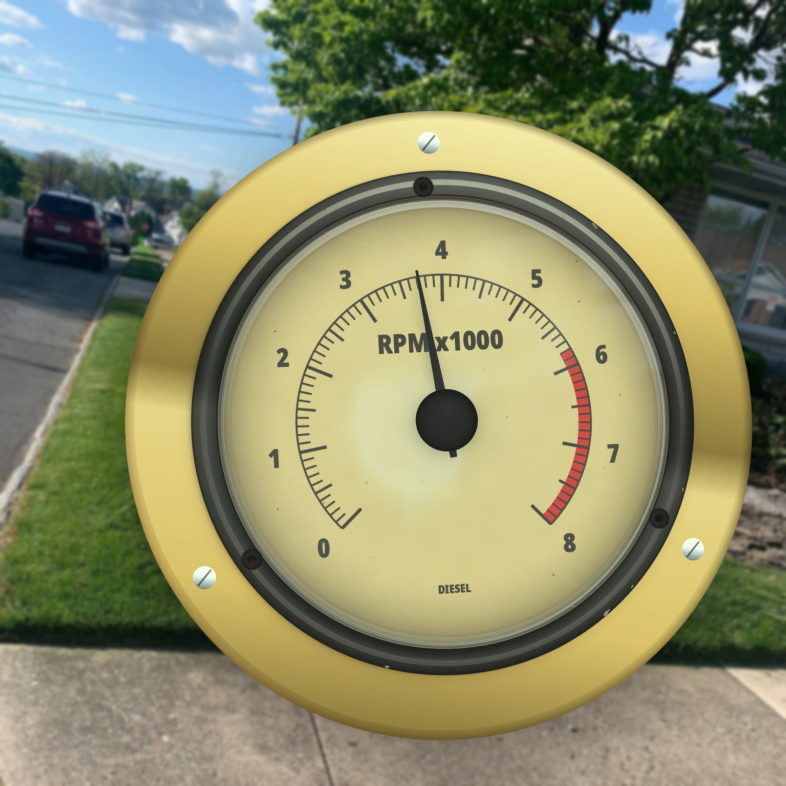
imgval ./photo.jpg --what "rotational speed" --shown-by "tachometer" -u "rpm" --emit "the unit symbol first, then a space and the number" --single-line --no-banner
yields rpm 3700
